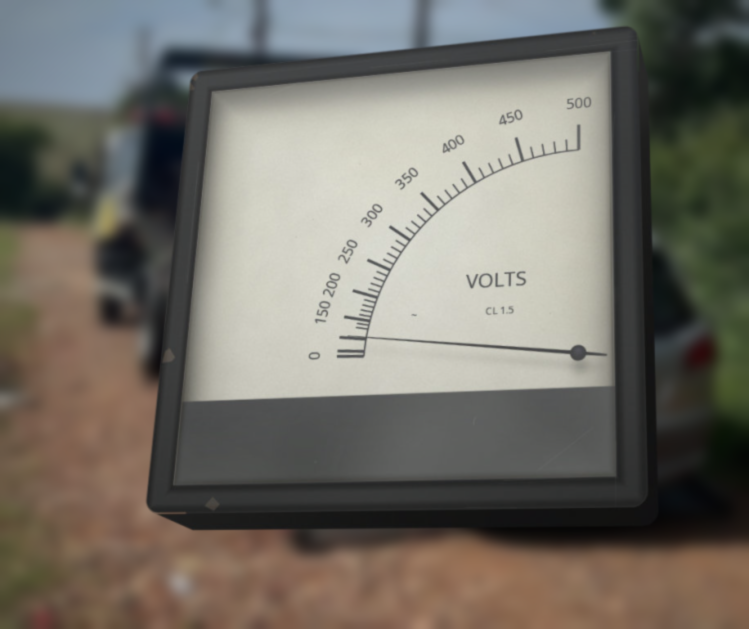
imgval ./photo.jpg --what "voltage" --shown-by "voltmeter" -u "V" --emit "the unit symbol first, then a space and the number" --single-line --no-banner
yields V 100
